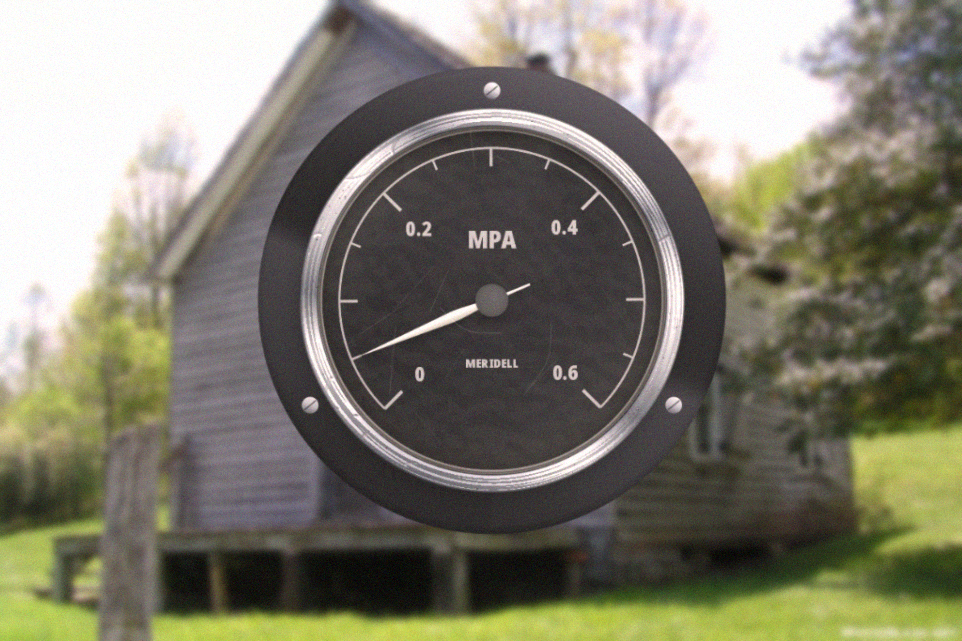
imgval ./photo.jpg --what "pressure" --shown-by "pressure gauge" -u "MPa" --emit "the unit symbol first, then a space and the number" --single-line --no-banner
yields MPa 0.05
